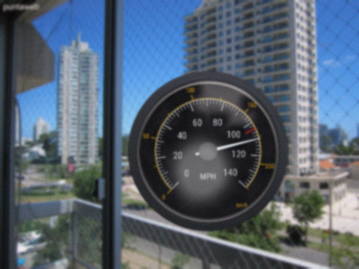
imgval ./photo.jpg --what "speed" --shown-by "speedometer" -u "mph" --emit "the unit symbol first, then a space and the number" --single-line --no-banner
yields mph 110
